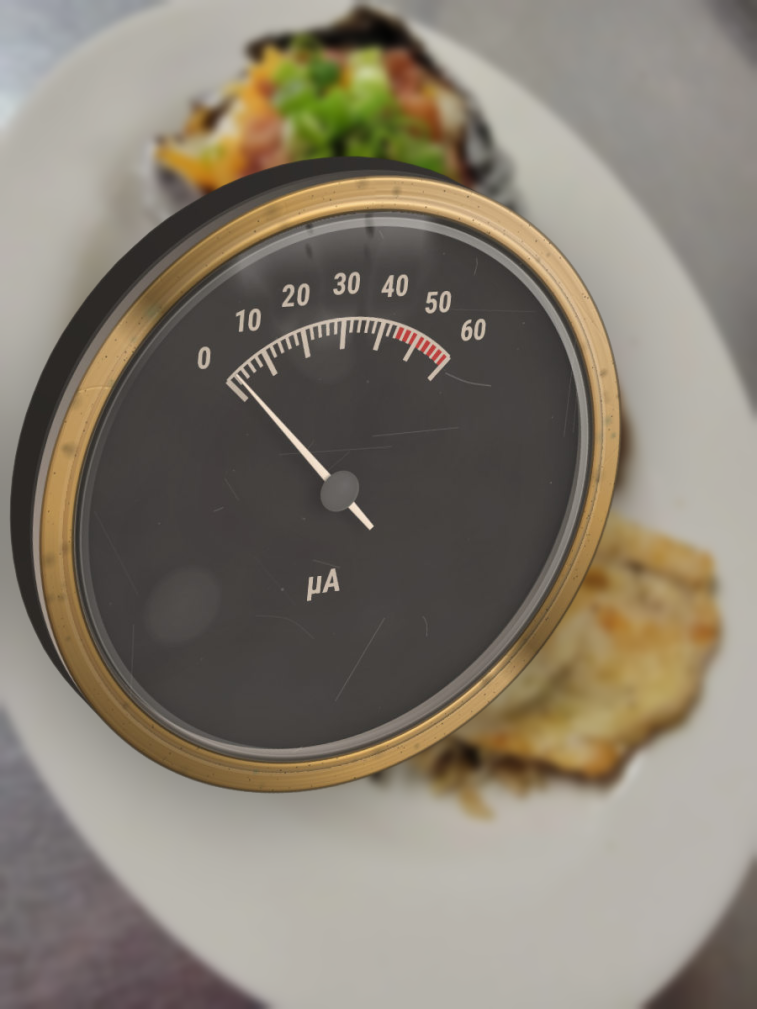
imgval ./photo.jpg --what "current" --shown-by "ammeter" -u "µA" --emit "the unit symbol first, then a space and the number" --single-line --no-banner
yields µA 2
